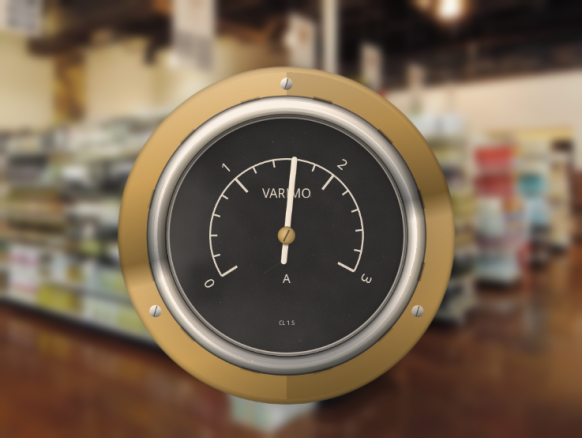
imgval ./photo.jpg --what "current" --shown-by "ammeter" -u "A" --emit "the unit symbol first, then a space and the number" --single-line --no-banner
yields A 1.6
